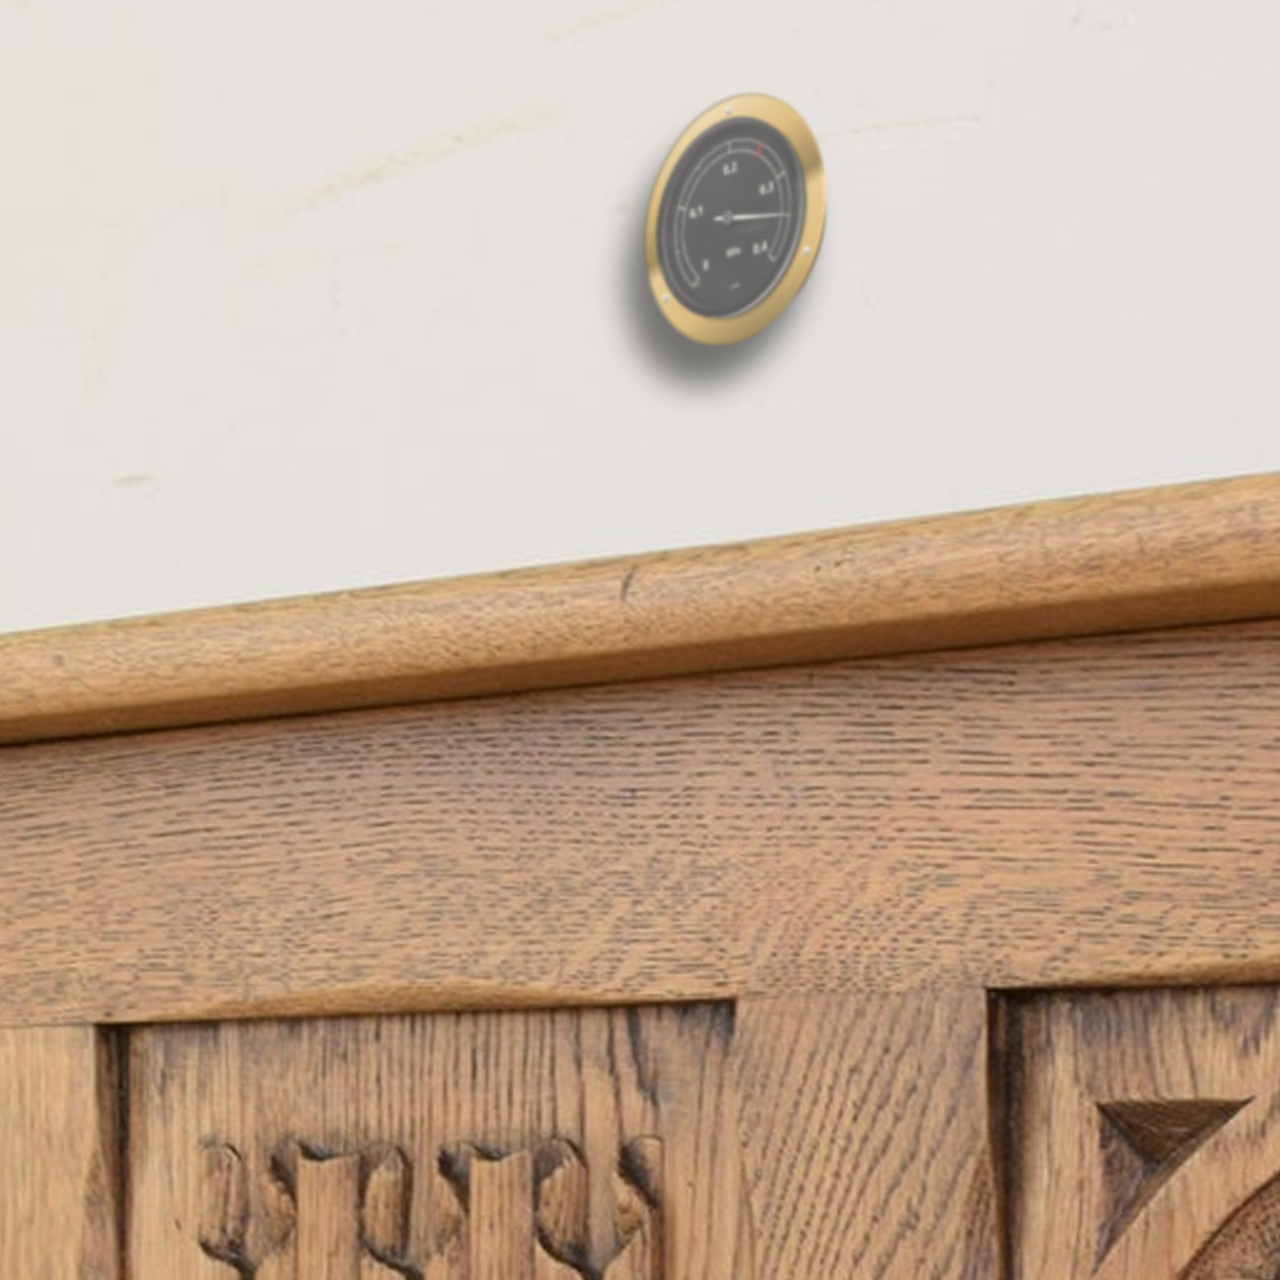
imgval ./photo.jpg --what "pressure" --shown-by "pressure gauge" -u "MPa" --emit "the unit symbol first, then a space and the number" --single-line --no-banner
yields MPa 0.35
